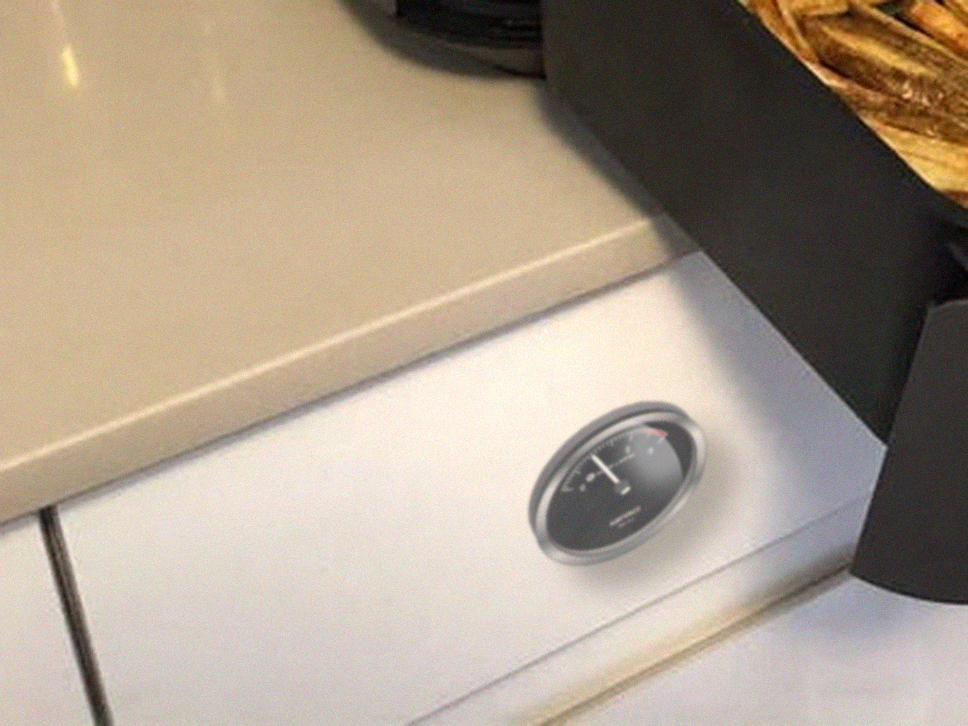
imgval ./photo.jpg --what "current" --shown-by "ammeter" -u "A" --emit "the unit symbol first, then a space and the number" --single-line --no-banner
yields A 1
